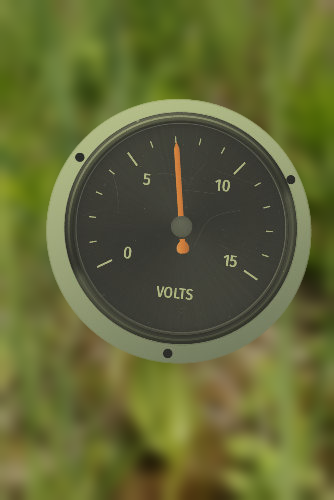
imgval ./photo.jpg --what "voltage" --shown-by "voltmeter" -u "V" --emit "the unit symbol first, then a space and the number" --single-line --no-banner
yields V 7
